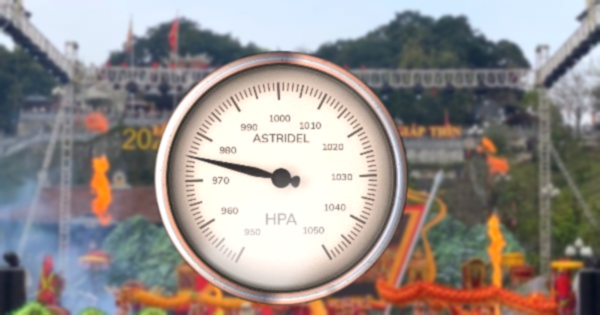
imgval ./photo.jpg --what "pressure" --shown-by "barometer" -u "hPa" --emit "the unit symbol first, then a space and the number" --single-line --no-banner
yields hPa 975
